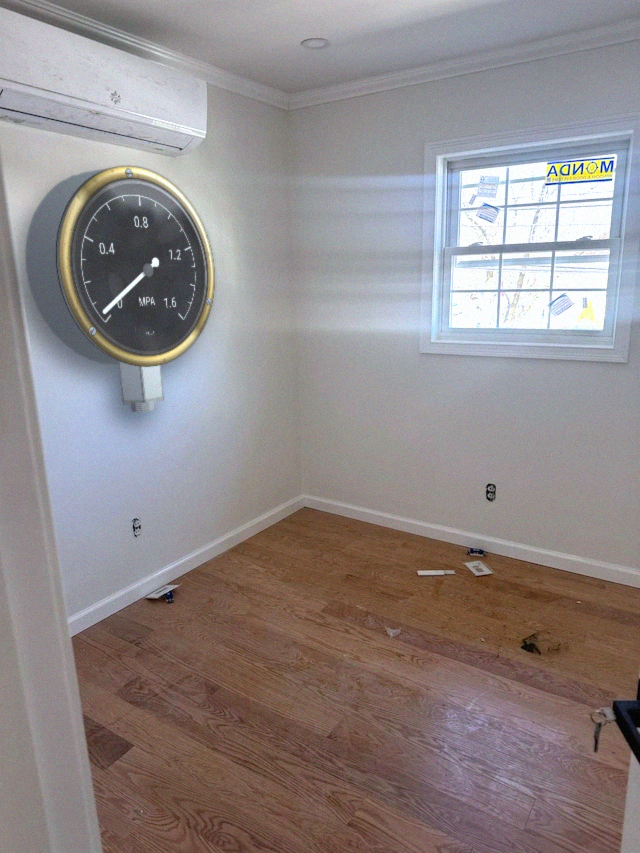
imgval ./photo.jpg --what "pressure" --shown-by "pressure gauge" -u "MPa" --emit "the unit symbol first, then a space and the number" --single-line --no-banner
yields MPa 0.05
